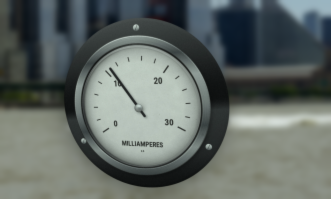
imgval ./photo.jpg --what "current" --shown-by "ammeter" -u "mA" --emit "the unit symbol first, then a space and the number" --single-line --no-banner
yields mA 11
